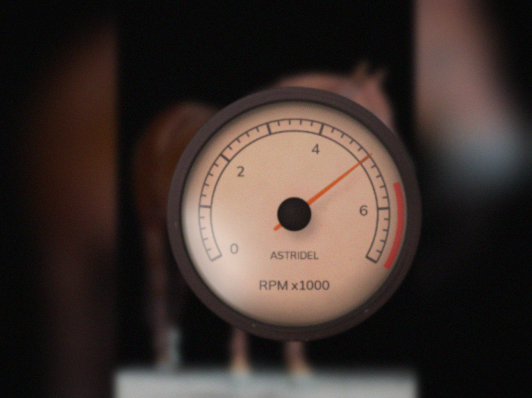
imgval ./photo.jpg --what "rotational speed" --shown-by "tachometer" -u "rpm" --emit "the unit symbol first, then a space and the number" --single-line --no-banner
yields rpm 5000
